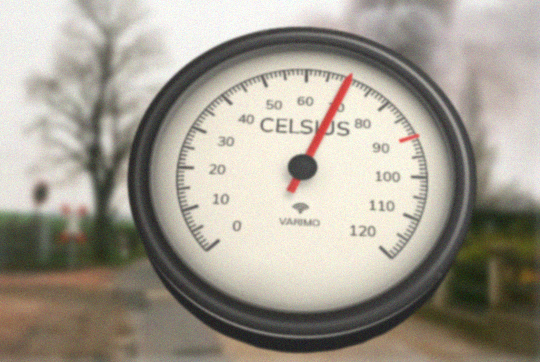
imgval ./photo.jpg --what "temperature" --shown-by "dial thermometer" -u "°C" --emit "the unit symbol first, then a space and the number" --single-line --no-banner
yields °C 70
